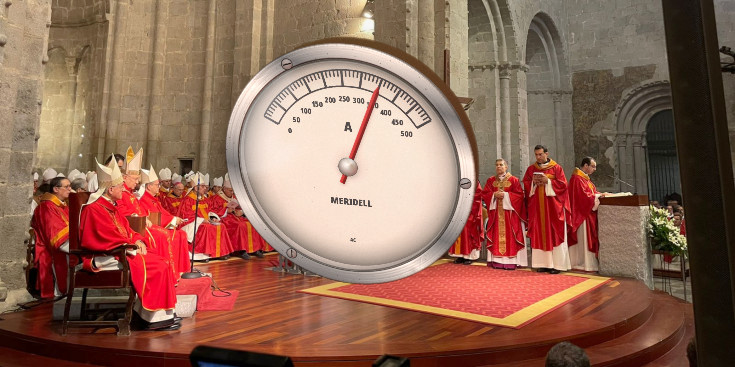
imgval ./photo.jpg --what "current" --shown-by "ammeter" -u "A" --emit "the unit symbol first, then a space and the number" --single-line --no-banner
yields A 350
